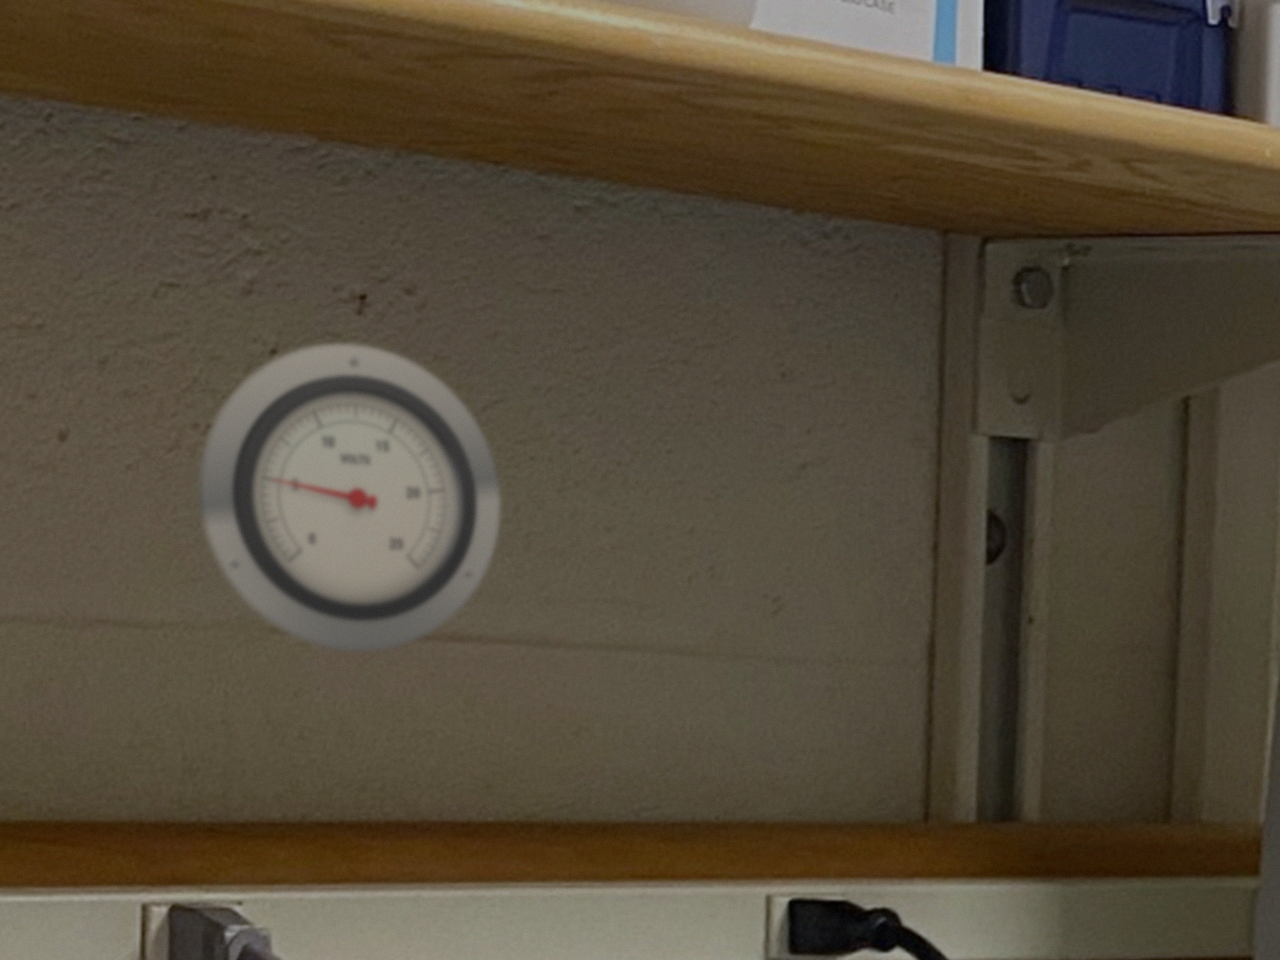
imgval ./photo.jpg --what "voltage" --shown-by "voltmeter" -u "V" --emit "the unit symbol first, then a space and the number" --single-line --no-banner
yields V 5
